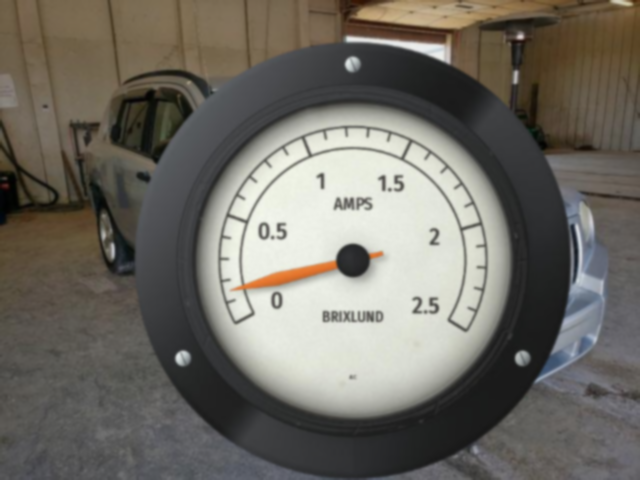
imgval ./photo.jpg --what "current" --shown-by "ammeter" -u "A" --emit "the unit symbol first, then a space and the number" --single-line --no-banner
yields A 0.15
